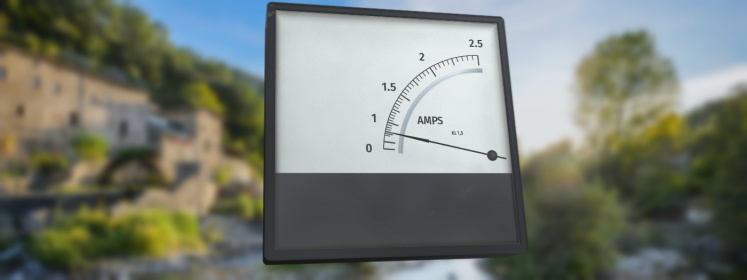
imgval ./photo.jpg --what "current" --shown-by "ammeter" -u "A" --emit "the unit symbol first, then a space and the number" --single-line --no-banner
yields A 0.75
